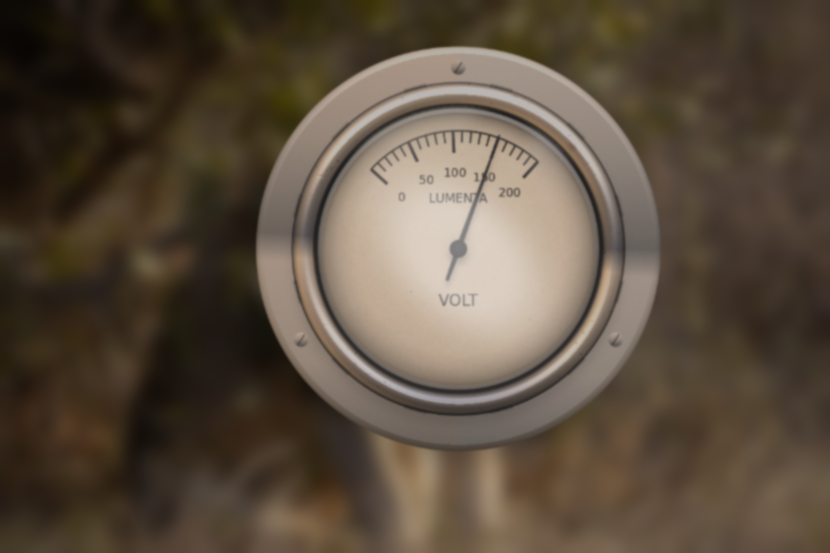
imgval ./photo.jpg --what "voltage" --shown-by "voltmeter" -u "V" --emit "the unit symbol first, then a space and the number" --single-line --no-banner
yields V 150
